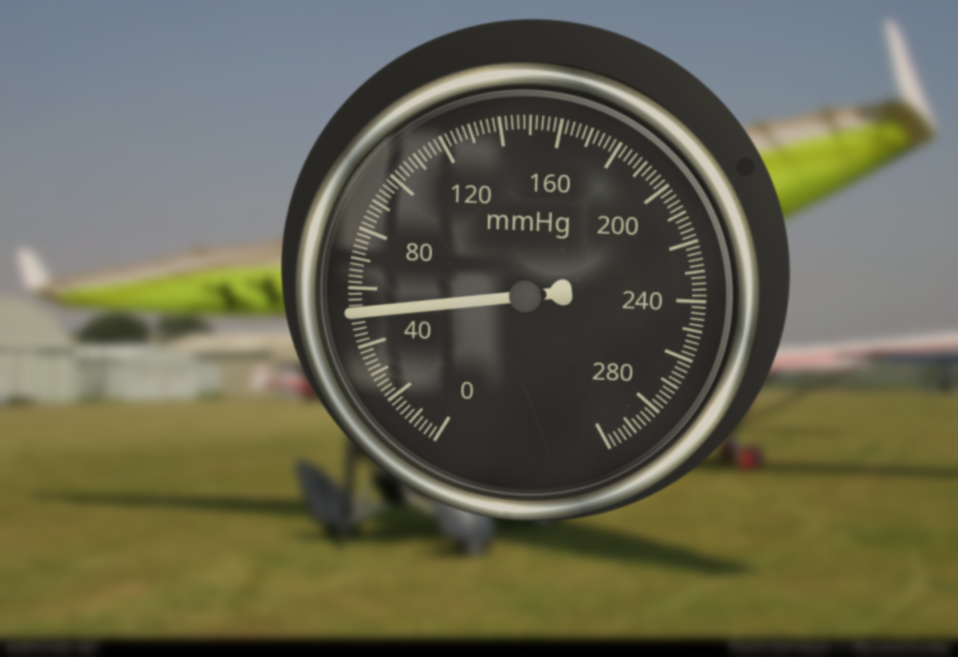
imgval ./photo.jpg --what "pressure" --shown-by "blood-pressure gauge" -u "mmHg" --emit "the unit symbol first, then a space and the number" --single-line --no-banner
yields mmHg 52
